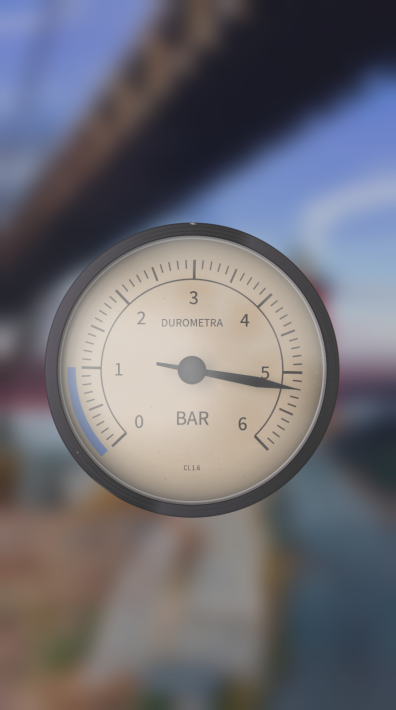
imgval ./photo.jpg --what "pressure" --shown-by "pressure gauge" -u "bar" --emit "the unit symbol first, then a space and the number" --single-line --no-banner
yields bar 5.2
